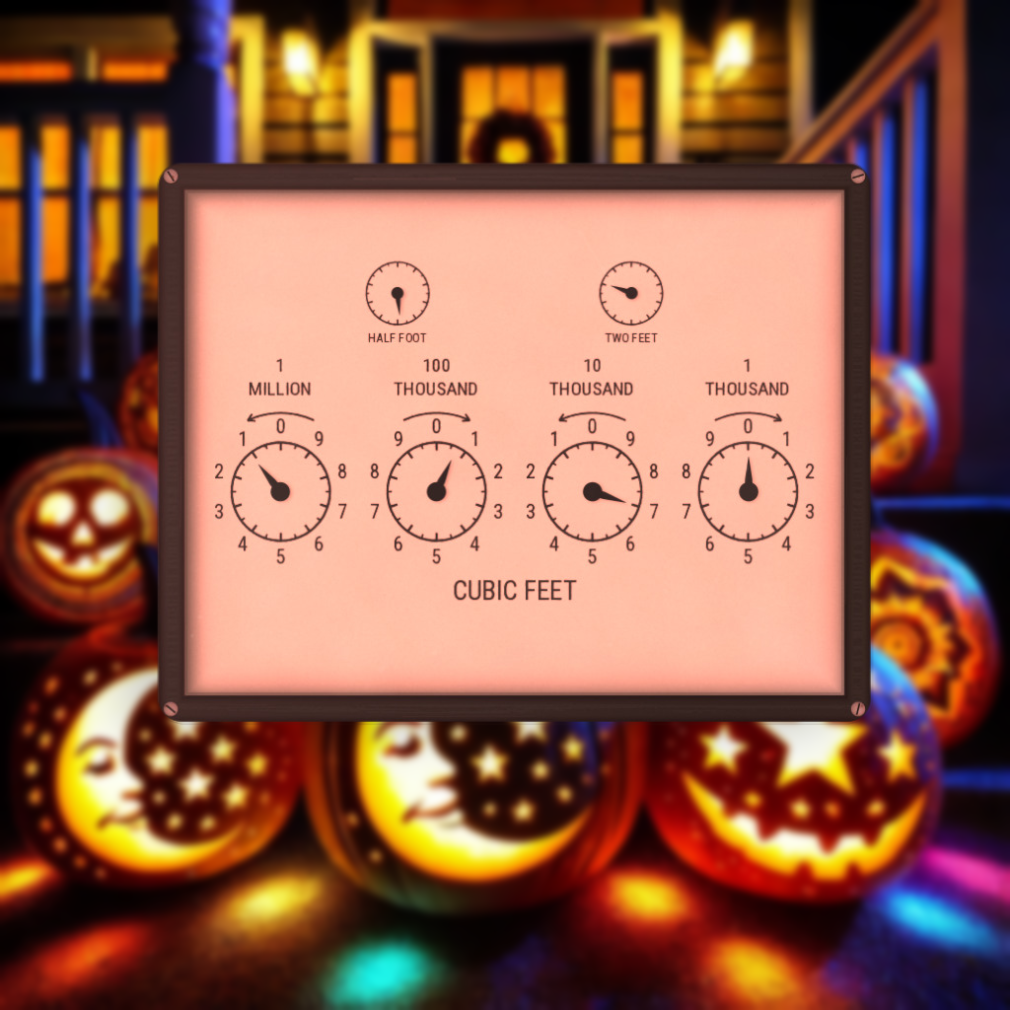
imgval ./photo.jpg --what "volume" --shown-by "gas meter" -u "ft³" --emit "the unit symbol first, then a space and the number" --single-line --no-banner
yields ft³ 107000
